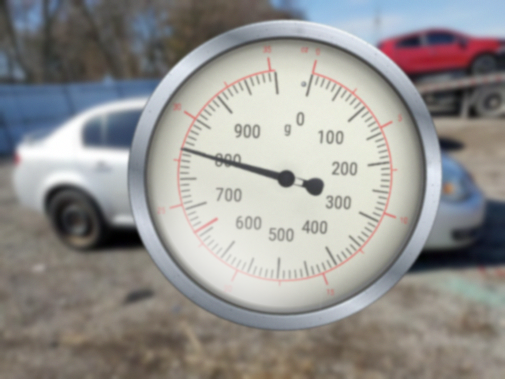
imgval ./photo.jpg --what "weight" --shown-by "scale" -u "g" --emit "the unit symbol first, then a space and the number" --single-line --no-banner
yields g 800
